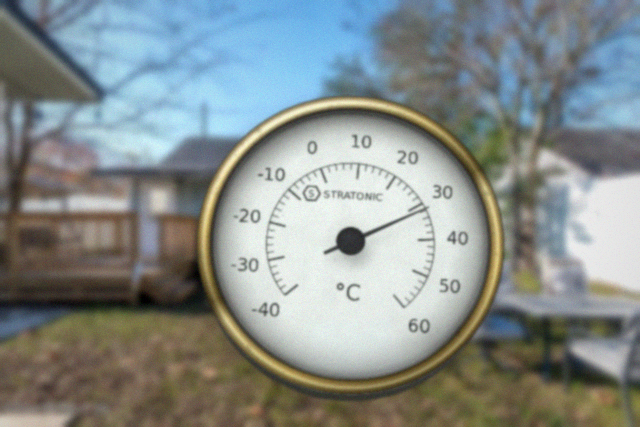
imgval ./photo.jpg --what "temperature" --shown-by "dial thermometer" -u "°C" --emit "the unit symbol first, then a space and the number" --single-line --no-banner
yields °C 32
